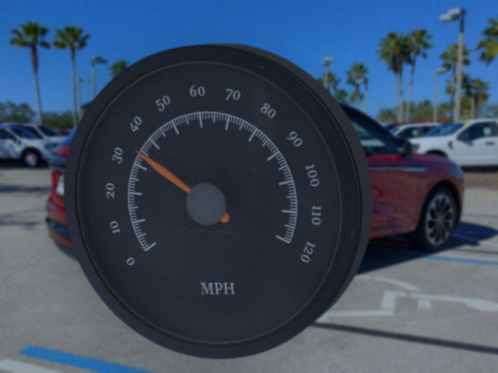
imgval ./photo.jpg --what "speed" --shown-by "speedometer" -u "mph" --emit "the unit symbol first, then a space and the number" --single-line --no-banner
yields mph 35
